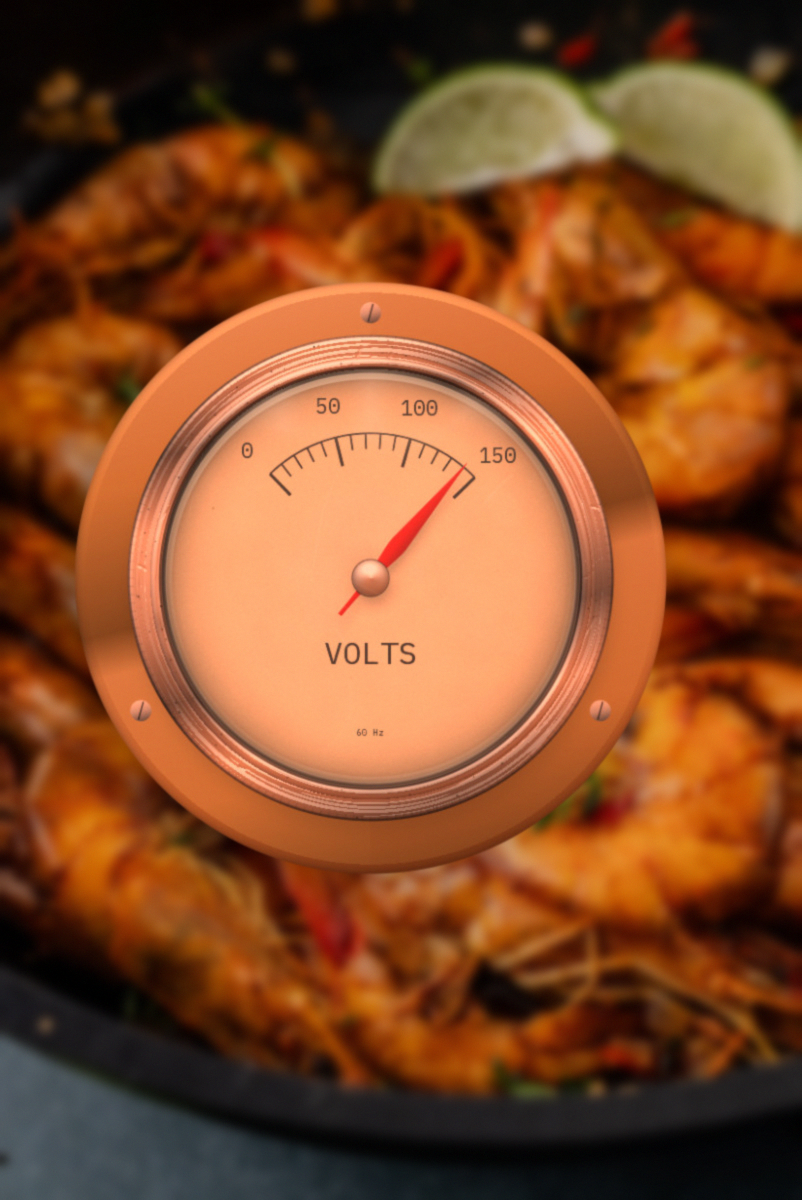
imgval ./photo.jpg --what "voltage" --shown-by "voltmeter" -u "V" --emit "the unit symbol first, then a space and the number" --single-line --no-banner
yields V 140
